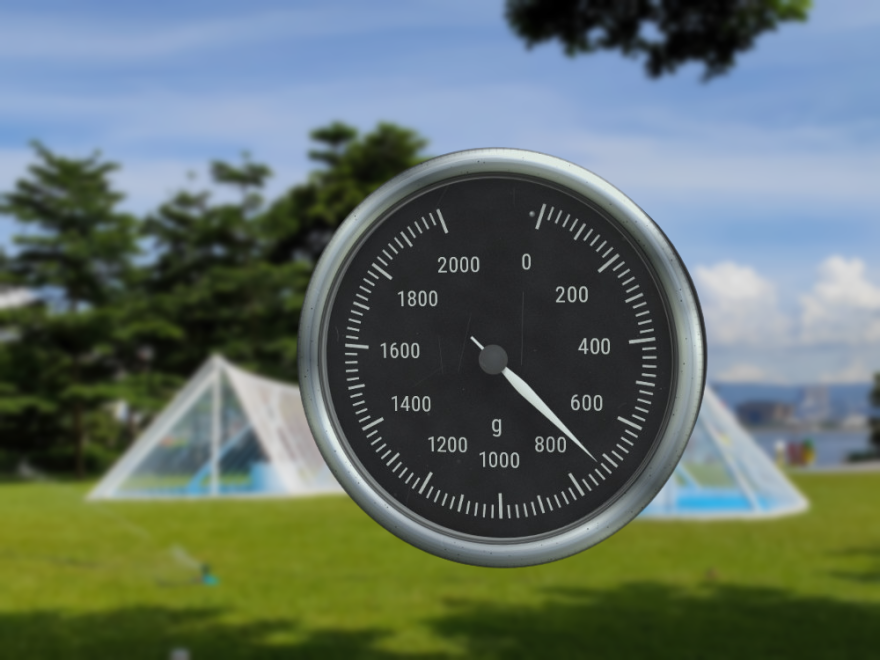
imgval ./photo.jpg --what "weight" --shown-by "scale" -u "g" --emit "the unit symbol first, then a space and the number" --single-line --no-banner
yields g 720
